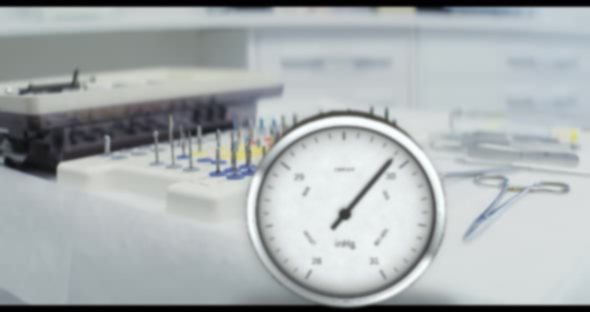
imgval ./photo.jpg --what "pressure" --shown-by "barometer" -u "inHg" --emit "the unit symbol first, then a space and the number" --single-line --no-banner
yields inHg 29.9
